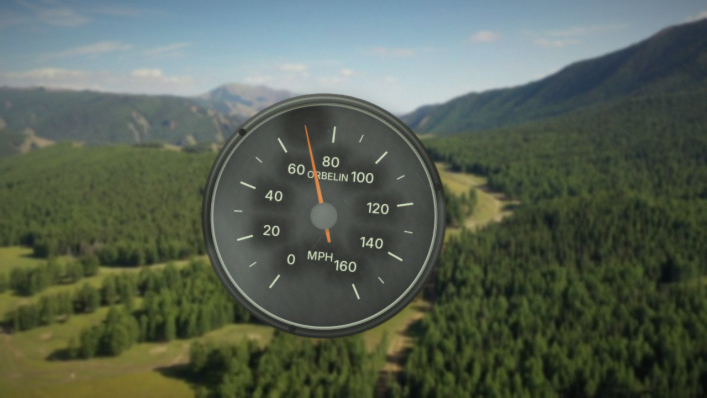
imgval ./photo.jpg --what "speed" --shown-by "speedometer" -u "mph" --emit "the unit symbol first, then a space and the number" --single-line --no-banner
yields mph 70
